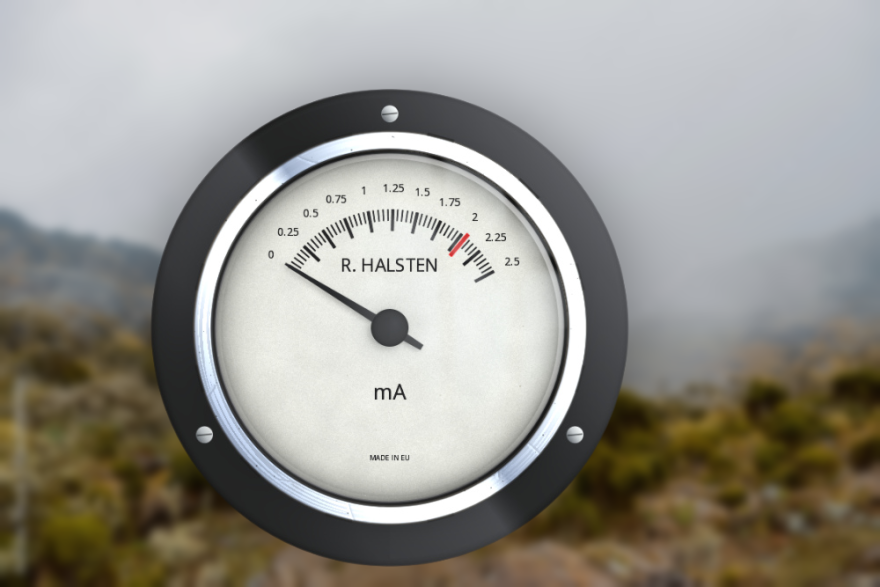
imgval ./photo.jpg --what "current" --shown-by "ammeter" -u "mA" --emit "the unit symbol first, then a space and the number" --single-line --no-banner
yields mA 0
